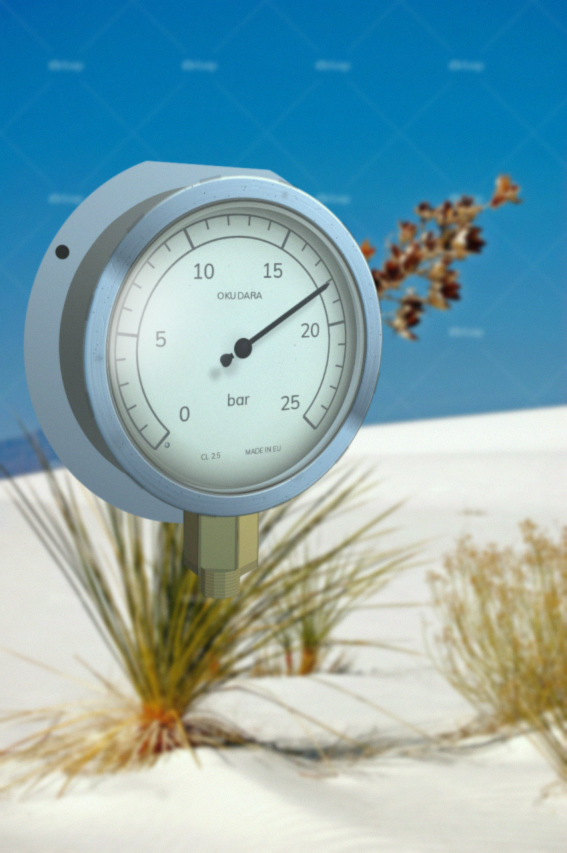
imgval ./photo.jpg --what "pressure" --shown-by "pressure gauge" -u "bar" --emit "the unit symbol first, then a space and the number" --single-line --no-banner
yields bar 18
